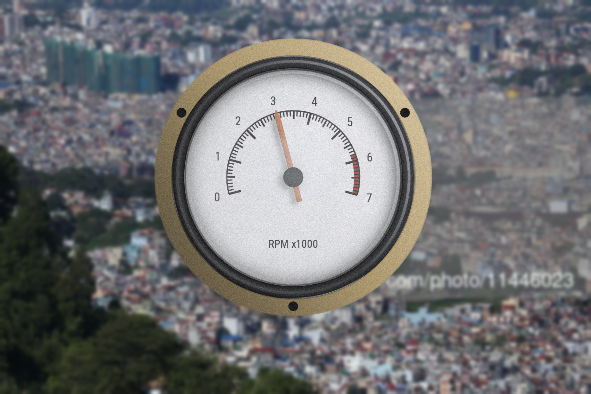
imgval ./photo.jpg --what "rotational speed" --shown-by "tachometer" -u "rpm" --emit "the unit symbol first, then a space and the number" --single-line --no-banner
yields rpm 3000
